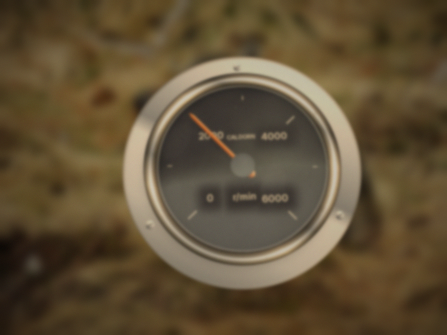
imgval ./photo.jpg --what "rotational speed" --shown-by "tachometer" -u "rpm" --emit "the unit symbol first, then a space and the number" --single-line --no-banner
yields rpm 2000
